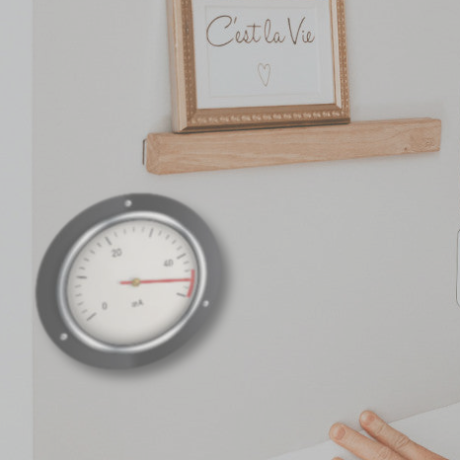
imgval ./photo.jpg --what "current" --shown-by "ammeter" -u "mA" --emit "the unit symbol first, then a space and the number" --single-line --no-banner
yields mA 46
